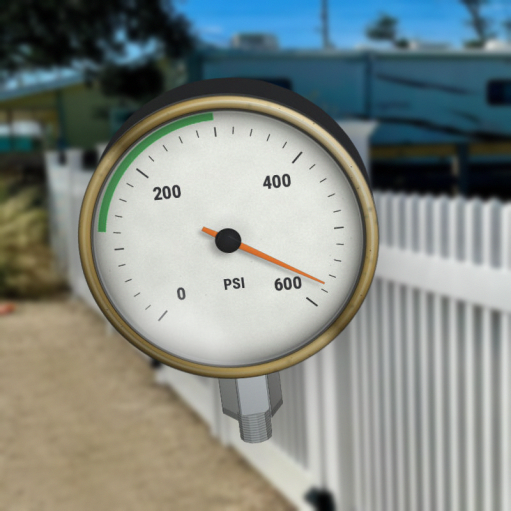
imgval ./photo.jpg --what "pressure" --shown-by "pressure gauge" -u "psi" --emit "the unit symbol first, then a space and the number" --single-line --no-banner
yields psi 570
